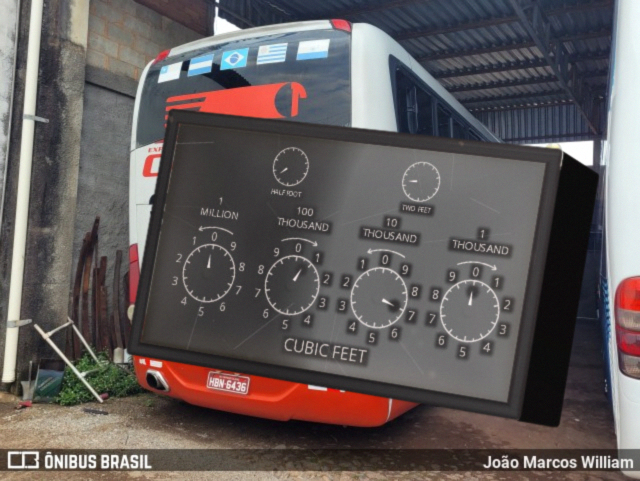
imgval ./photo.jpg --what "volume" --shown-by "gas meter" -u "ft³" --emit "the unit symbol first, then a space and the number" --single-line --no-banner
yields ft³ 7000
